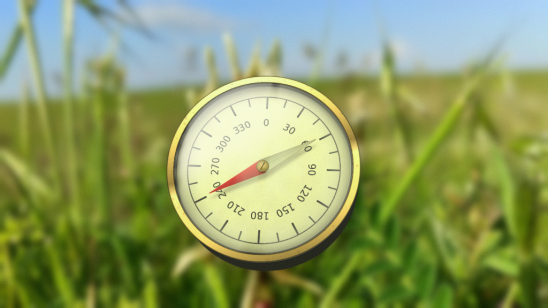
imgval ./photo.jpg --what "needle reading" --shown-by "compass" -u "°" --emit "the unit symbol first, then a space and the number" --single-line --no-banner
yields ° 240
